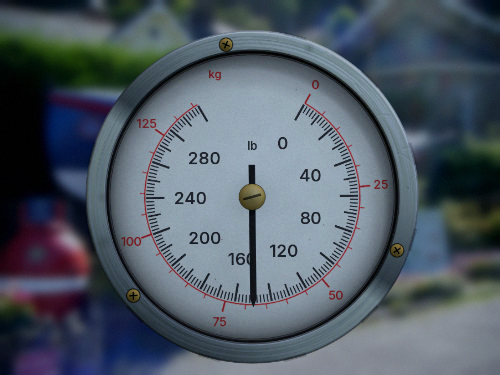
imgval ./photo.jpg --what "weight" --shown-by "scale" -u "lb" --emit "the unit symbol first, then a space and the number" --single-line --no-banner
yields lb 150
